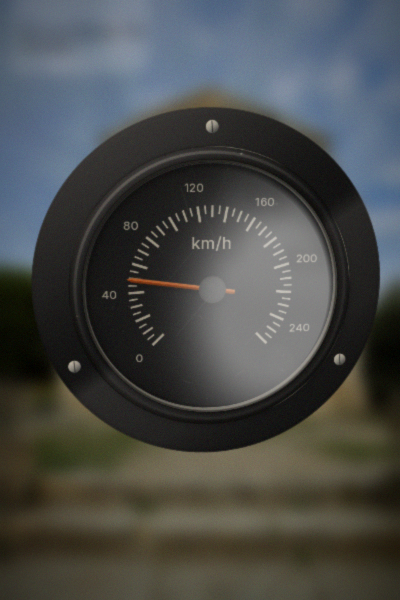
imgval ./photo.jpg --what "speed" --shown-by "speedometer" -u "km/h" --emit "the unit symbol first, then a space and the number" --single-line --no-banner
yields km/h 50
